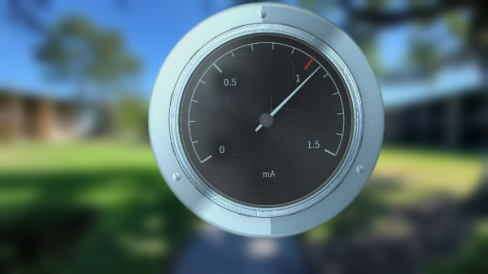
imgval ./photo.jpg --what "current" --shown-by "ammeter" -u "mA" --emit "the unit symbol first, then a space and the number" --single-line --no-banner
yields mA 1.05
